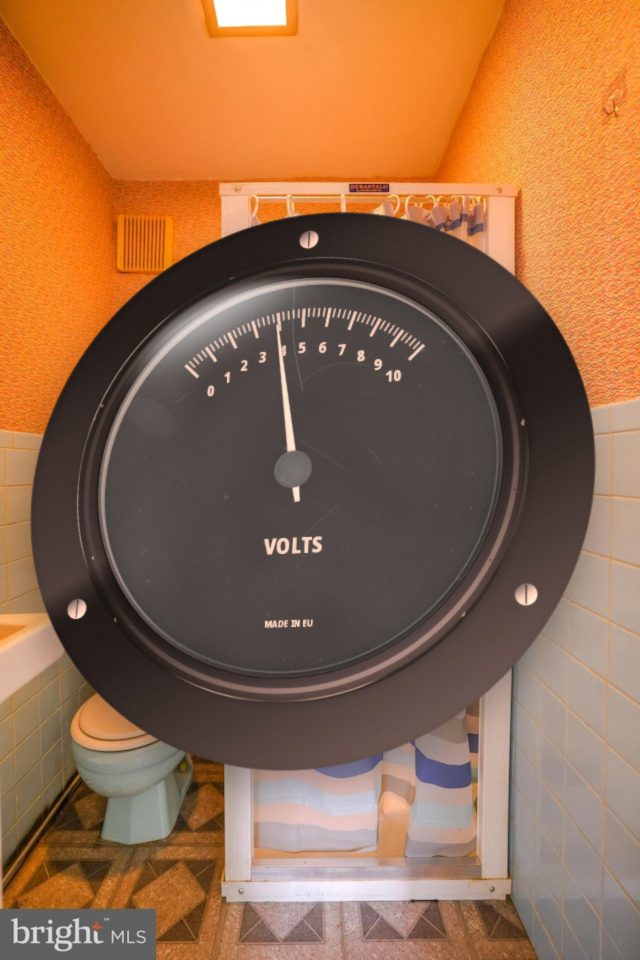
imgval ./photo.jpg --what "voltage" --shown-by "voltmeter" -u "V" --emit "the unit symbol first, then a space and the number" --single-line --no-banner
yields V 4
